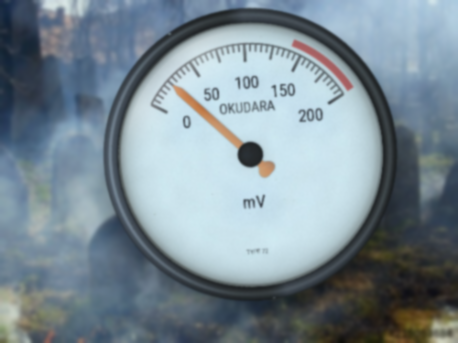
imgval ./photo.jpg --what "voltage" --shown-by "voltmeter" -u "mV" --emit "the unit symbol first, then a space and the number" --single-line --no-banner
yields mV 25
